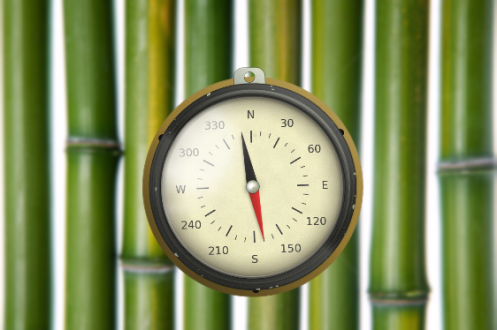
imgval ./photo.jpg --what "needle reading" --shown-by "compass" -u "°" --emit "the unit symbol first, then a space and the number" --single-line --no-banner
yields ° 170
